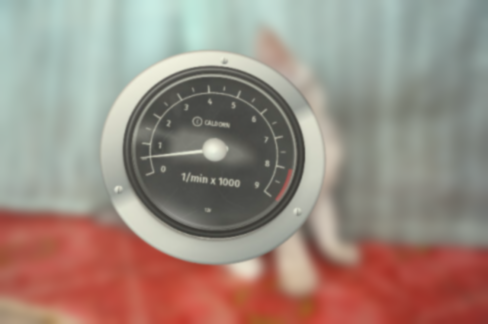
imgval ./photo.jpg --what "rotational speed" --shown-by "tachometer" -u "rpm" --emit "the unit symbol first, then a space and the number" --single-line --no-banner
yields rpm 500
